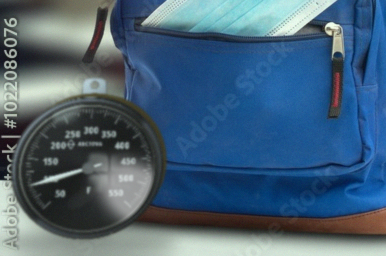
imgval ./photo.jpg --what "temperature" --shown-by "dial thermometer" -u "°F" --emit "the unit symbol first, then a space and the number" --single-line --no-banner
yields °F 100
